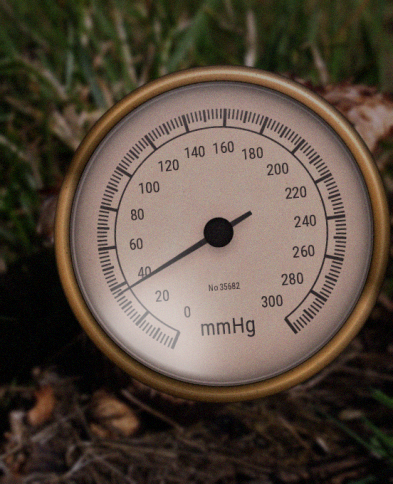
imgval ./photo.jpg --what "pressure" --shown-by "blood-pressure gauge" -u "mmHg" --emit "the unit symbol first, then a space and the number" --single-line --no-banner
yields mmHg 36
